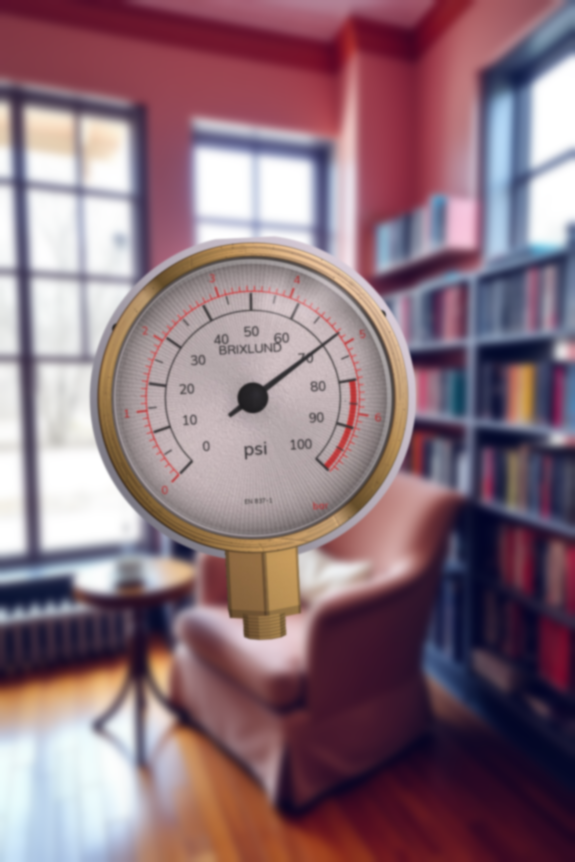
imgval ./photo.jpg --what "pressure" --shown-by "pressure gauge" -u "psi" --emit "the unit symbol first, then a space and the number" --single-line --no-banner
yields psi 70
